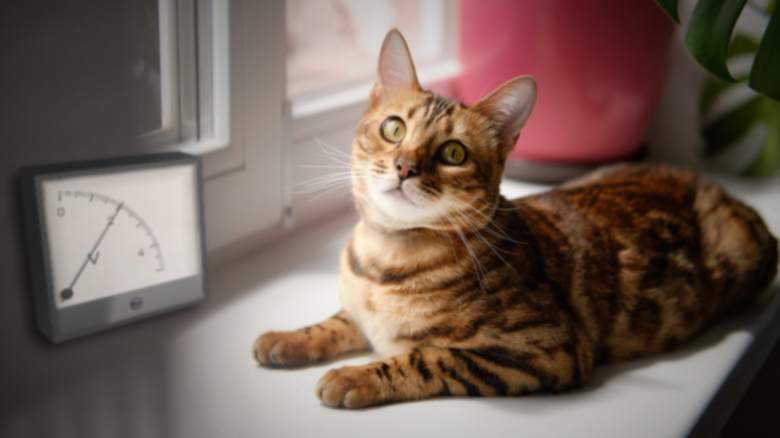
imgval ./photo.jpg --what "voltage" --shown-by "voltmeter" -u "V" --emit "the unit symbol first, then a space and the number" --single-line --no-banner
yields V 2
